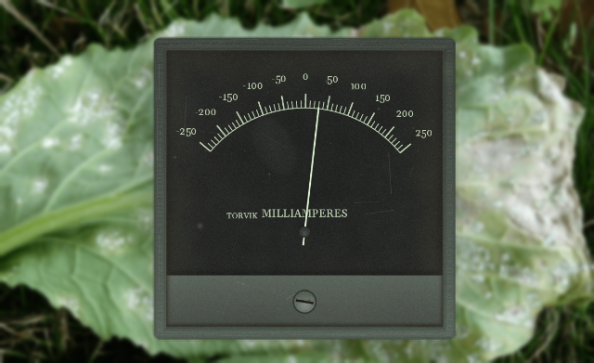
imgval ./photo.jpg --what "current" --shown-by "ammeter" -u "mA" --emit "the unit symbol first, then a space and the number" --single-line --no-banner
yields mA 30
